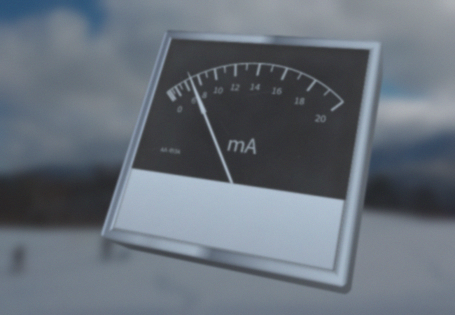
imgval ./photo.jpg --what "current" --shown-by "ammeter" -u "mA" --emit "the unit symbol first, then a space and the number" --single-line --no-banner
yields mA 7
